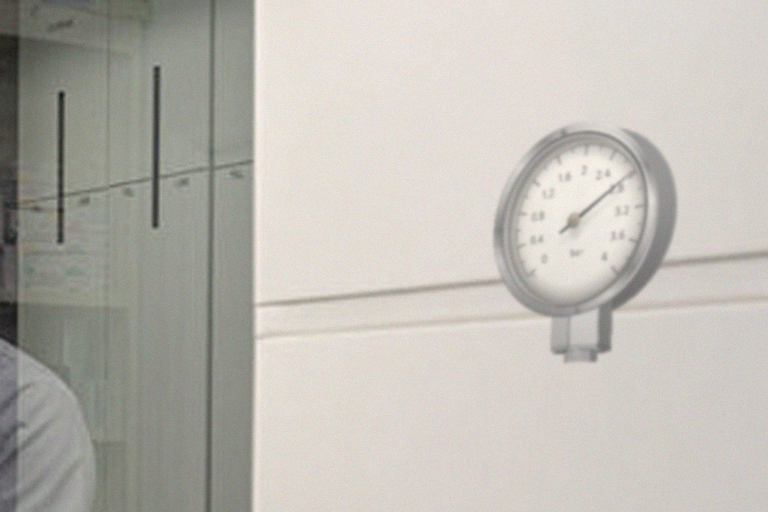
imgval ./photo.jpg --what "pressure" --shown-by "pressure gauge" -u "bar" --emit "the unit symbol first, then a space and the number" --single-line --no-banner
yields bar 2.8
